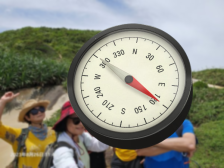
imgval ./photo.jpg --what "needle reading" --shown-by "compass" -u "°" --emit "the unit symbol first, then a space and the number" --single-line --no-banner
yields ° 120
